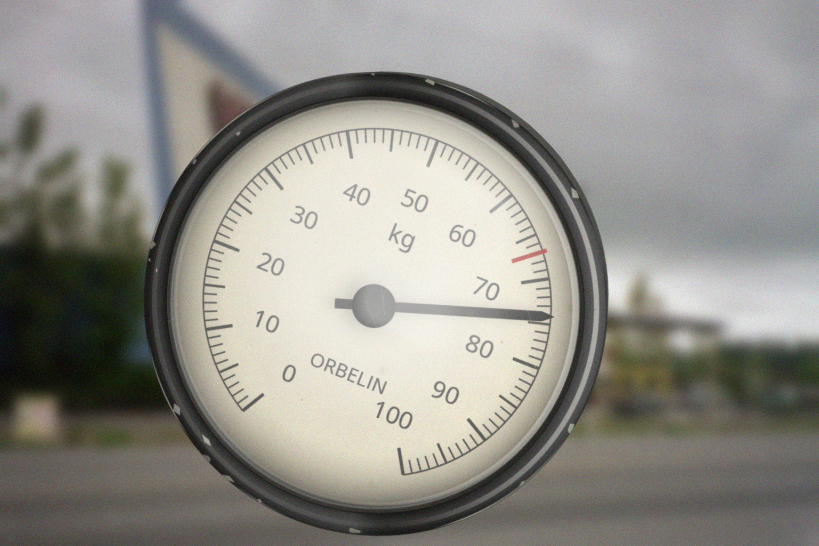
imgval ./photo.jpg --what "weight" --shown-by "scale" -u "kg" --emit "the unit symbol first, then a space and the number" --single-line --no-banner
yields kg 74
